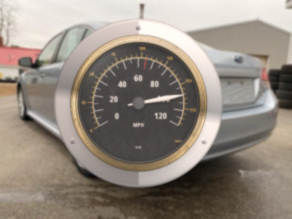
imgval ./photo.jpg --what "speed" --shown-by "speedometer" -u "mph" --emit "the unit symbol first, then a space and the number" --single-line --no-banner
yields mph 100
